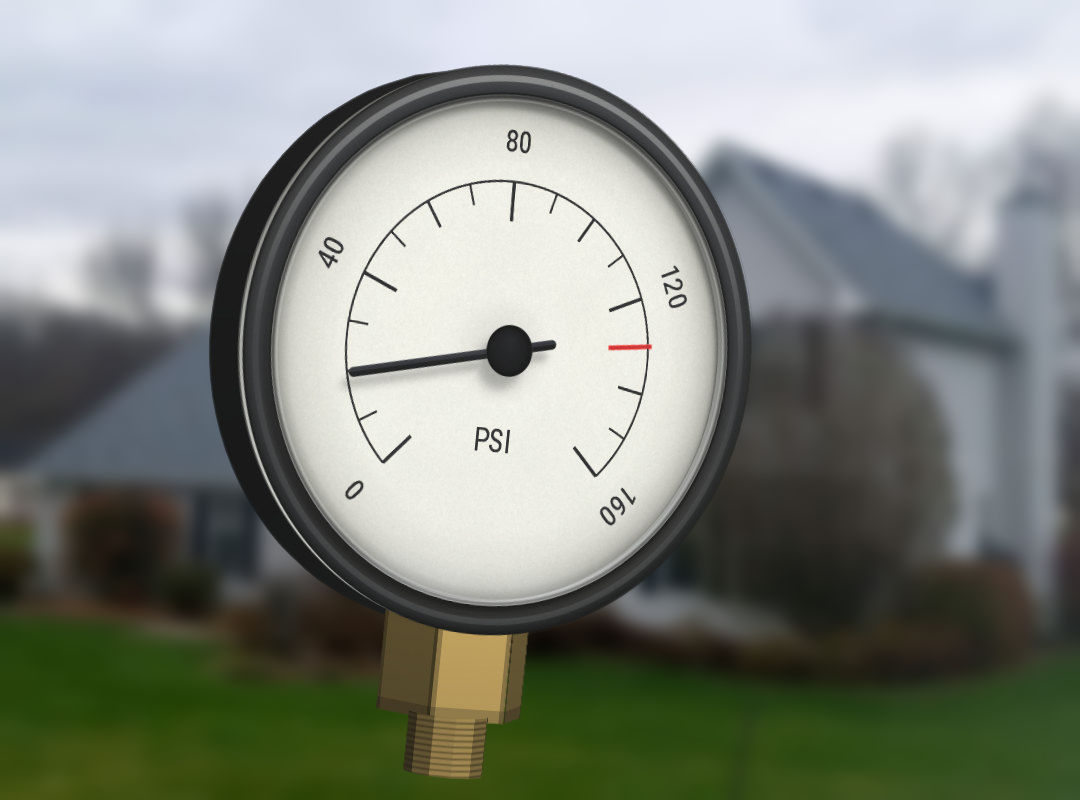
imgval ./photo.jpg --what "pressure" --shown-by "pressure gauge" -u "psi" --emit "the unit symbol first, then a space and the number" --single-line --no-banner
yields psi 20
